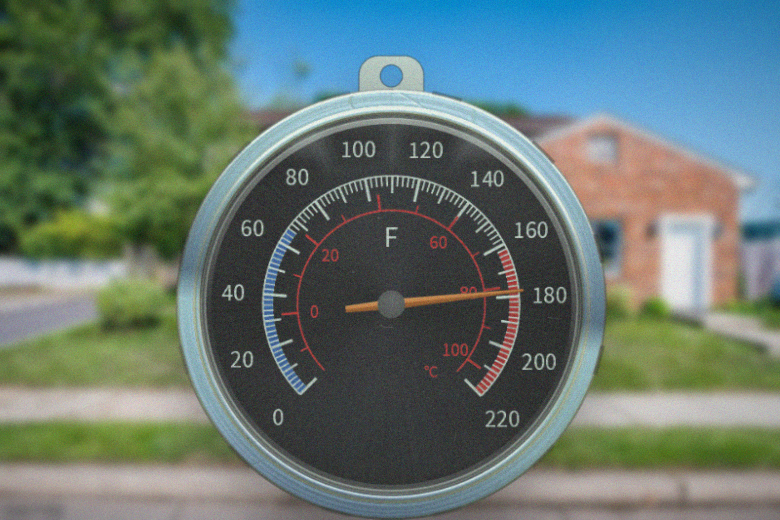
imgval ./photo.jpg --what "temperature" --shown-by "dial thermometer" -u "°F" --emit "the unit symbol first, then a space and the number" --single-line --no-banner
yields °F 178
